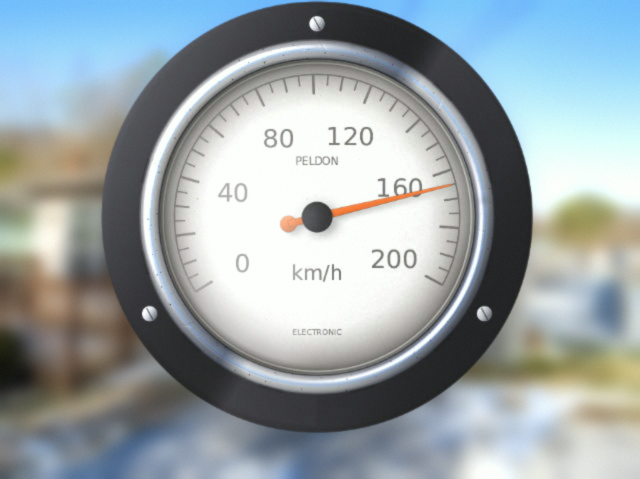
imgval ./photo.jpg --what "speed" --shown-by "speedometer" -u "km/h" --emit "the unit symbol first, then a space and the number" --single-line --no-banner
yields km/h 165
